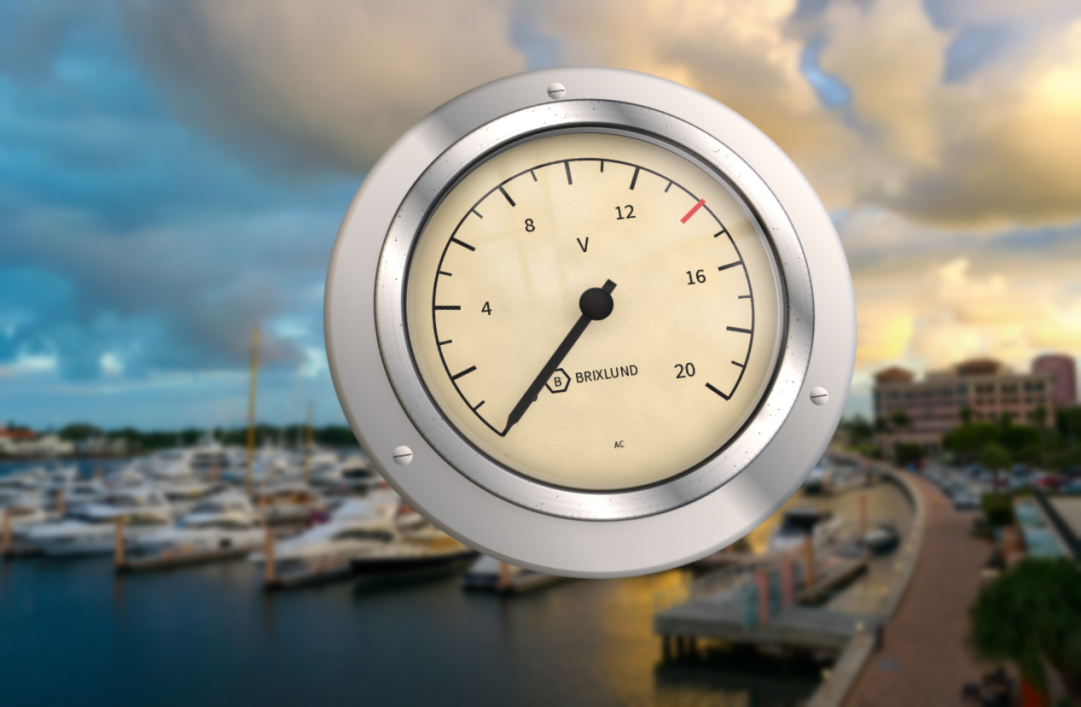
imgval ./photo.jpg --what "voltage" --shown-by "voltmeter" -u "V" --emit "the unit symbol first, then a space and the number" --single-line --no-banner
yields V 0
